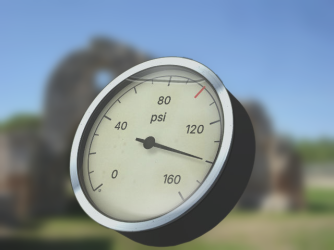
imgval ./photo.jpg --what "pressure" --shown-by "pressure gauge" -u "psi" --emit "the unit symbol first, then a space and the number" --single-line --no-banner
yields psi 140
